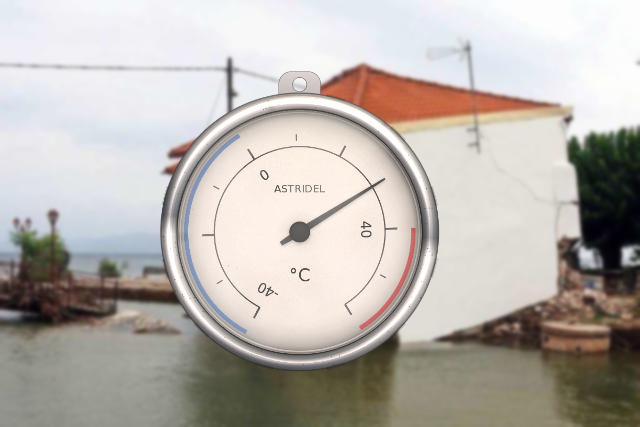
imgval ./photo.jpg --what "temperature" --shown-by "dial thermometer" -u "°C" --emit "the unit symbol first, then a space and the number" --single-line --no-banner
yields °C 30
